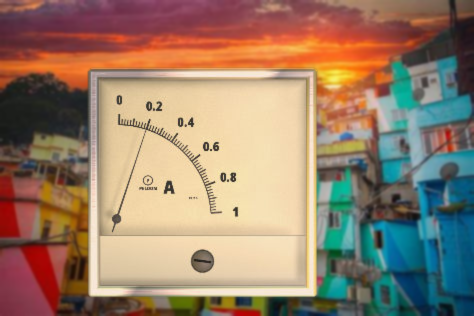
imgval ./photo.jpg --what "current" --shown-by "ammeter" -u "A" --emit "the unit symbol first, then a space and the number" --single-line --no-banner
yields A 0.2
